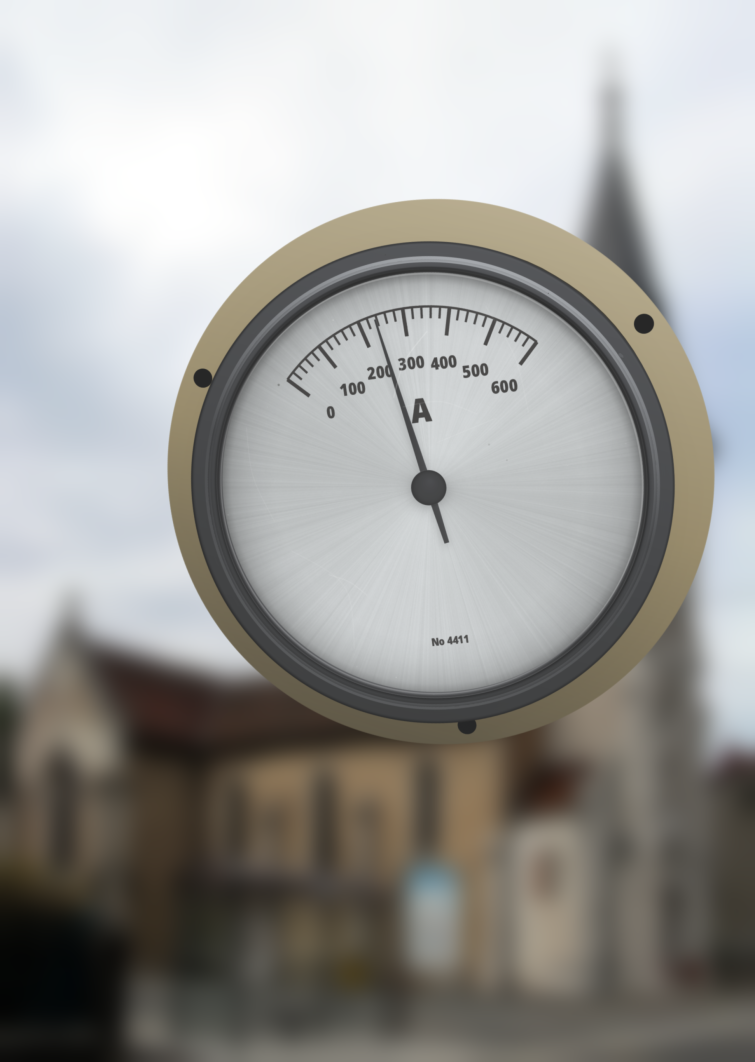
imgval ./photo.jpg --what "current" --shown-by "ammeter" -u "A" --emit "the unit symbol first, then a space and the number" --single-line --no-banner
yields A 240
